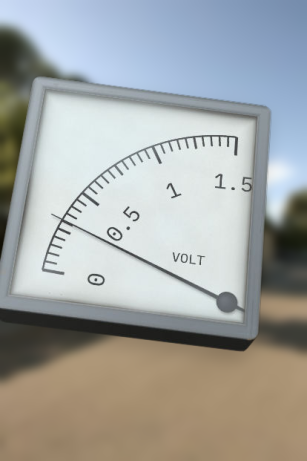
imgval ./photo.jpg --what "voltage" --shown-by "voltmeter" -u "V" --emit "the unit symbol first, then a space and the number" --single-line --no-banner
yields V 0.3
